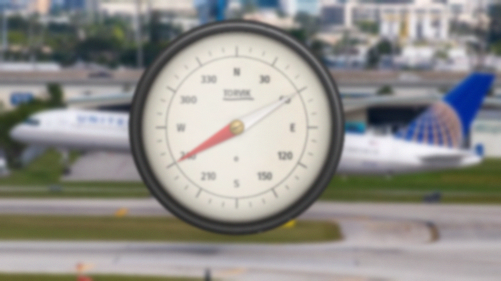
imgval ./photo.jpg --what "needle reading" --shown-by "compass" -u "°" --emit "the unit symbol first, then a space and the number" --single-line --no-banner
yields ° 240
